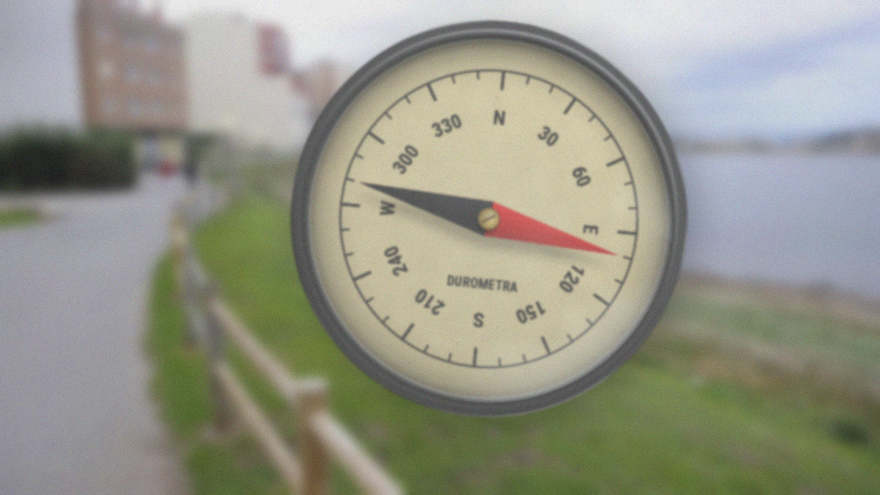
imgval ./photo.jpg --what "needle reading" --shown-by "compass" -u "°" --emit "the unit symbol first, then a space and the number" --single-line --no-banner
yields ° 100
